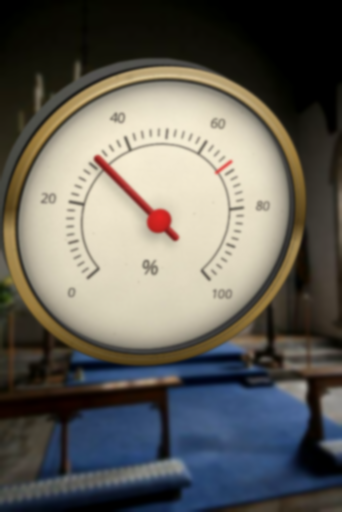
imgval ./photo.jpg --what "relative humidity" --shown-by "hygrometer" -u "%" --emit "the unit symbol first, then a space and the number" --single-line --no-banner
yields % 32
